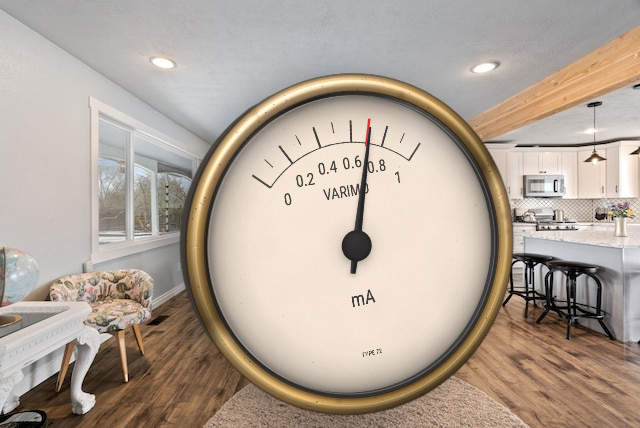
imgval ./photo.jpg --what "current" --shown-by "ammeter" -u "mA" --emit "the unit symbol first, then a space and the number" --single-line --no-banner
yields mA 0.7
